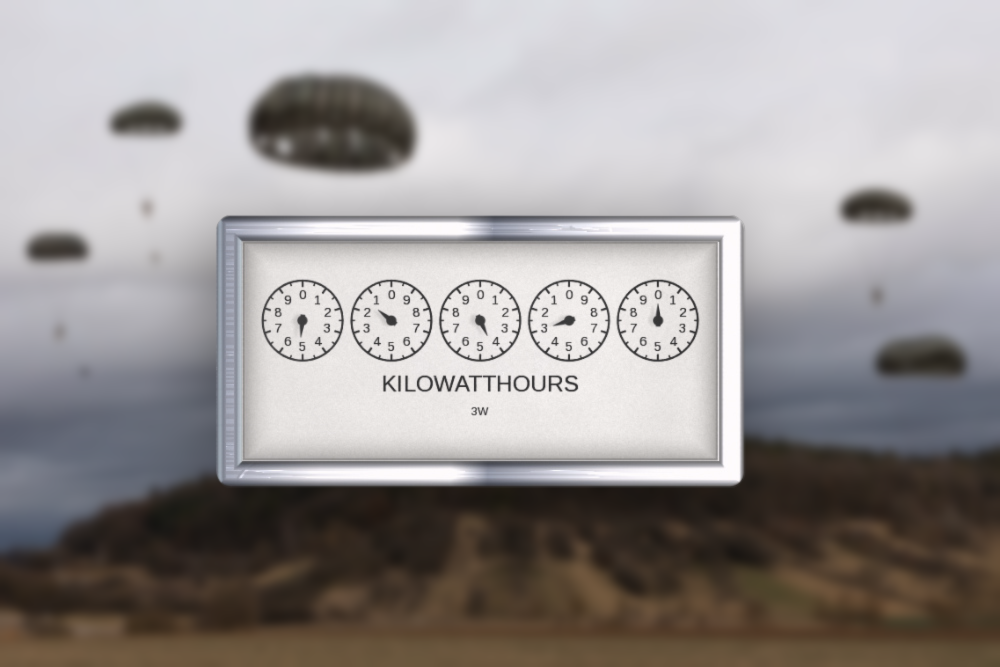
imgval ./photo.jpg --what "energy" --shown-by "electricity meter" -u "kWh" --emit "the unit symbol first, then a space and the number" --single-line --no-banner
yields kWh 51430
